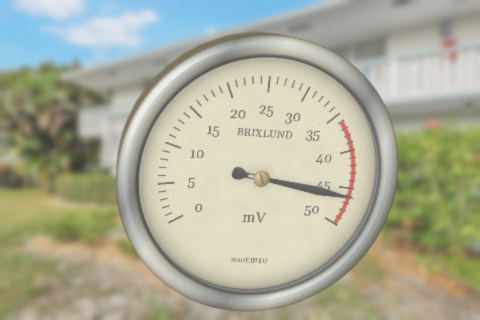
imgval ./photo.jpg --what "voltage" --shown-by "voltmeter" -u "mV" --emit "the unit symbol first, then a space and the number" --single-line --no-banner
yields mV 46
